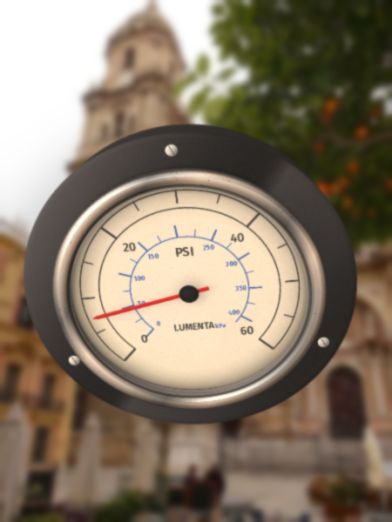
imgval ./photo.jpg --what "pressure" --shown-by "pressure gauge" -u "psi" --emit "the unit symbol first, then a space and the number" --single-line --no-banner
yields psi 7.5
